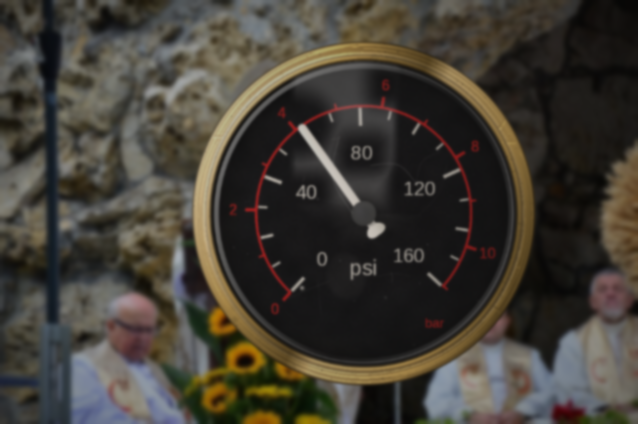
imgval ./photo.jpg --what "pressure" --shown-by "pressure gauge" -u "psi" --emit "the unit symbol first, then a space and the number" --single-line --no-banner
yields psi 60
